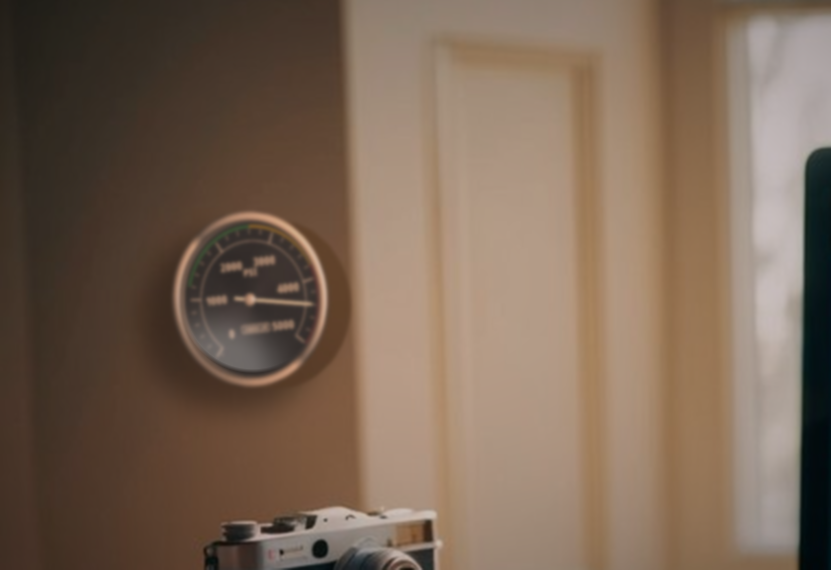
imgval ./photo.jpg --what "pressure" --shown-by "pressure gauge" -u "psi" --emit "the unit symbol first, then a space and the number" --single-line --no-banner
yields psi 4400
